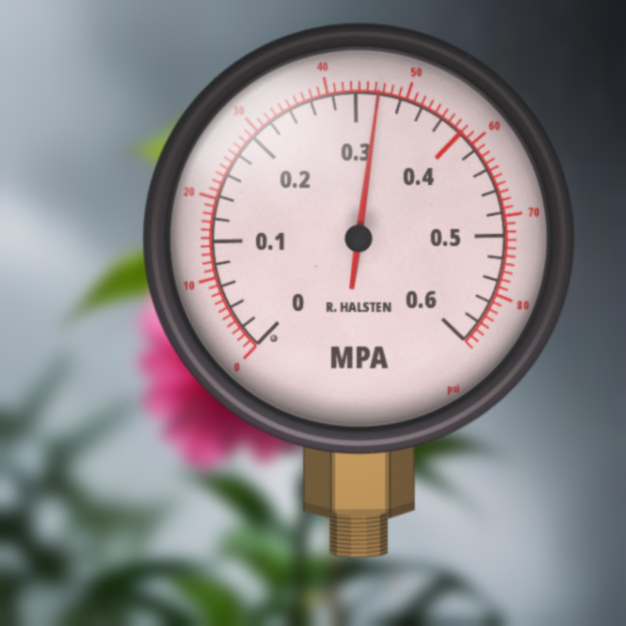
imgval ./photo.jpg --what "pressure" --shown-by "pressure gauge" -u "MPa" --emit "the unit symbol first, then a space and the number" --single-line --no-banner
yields MPa 0.32
